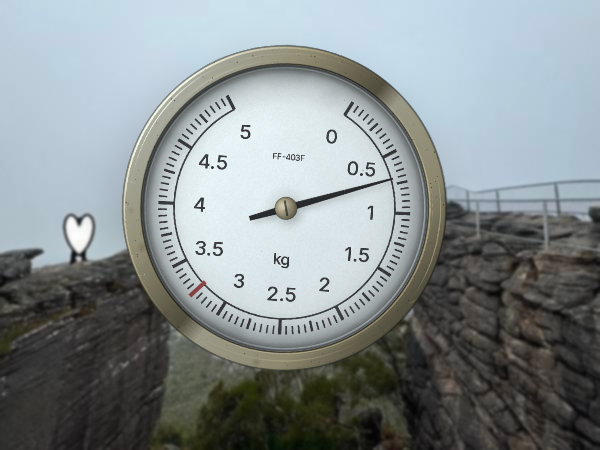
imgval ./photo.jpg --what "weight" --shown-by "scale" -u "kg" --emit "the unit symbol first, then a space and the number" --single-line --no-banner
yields kg 0.7
